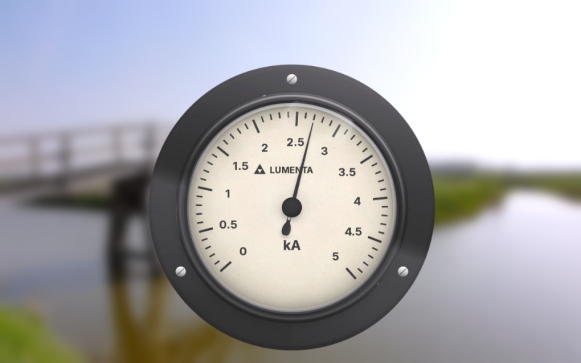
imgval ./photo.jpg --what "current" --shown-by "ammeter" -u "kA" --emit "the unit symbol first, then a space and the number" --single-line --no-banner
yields kA 2.7
